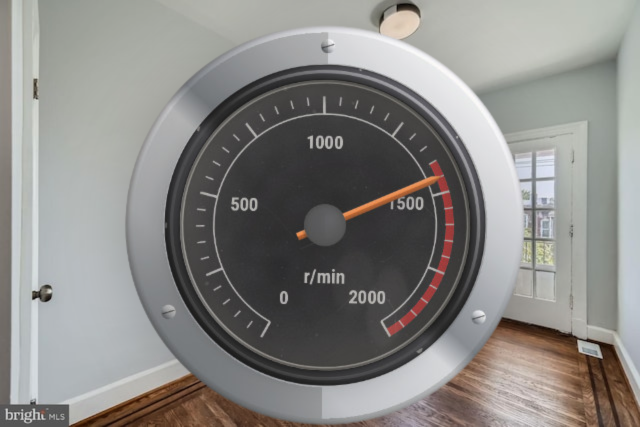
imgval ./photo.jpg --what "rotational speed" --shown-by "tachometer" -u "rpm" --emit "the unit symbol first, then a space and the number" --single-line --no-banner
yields rpm 1450
